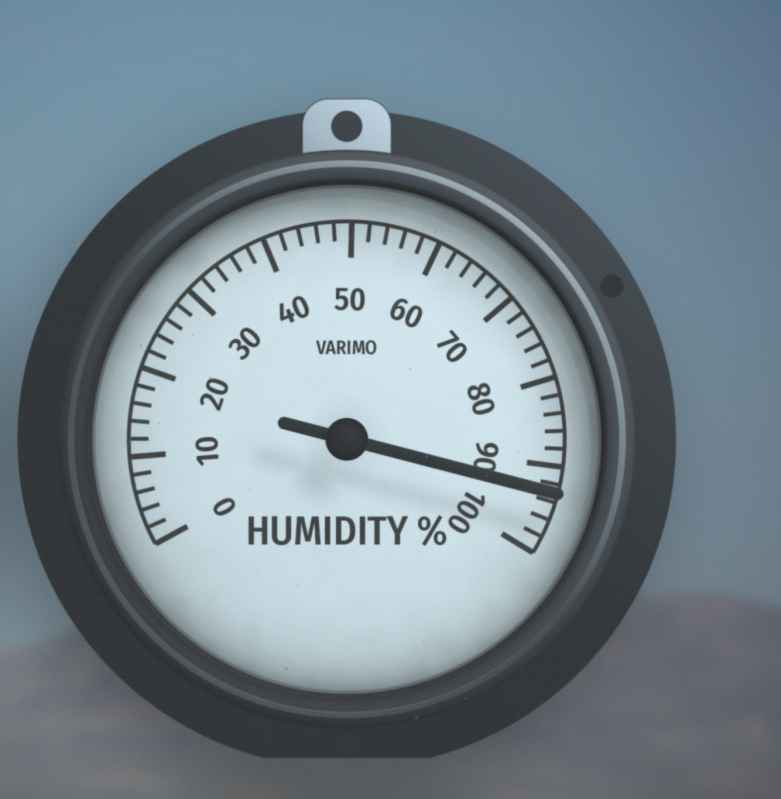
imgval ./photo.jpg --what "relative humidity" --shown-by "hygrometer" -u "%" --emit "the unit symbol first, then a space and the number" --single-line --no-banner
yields % 93
